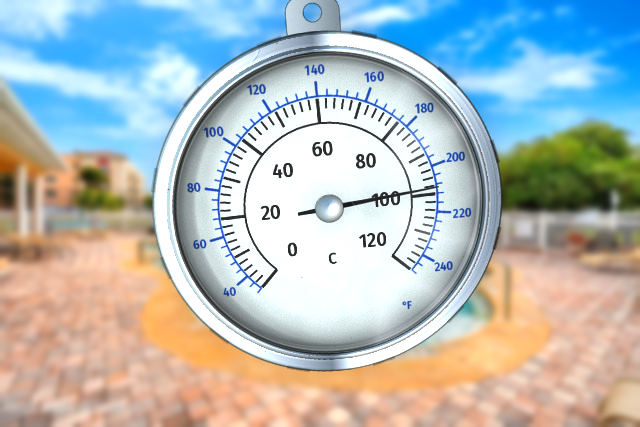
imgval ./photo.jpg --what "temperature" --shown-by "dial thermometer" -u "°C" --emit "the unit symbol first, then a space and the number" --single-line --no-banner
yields °C 98
